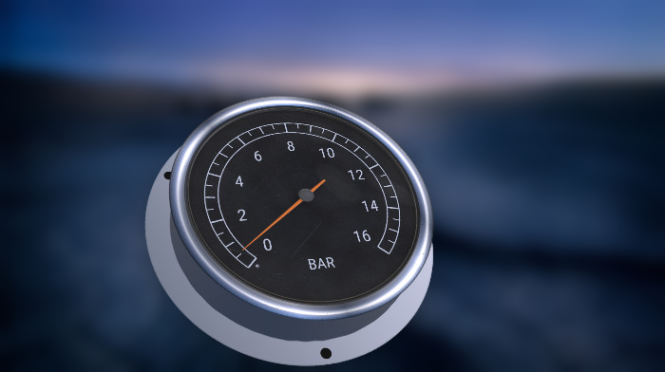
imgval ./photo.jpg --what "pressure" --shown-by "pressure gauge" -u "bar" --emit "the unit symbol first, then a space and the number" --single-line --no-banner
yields bar 0.5
